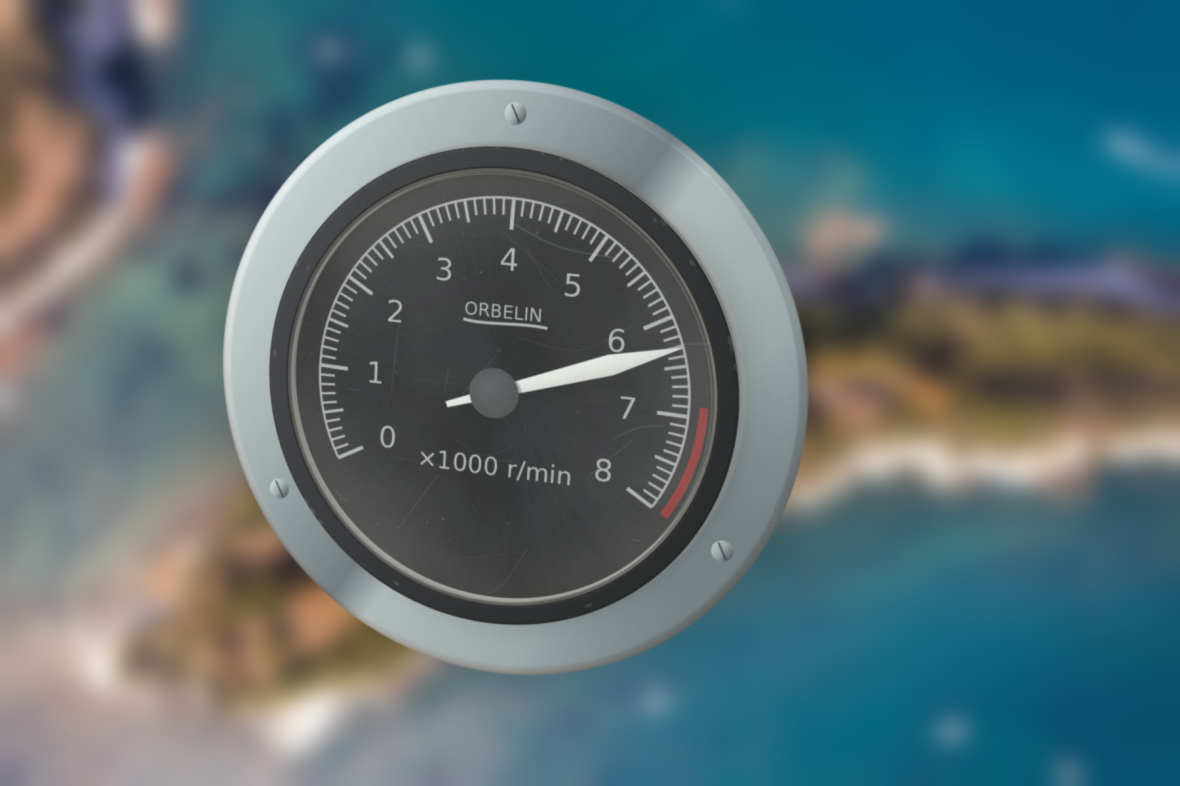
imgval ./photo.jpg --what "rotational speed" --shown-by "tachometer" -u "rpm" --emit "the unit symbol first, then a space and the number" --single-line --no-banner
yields rpm 6300
